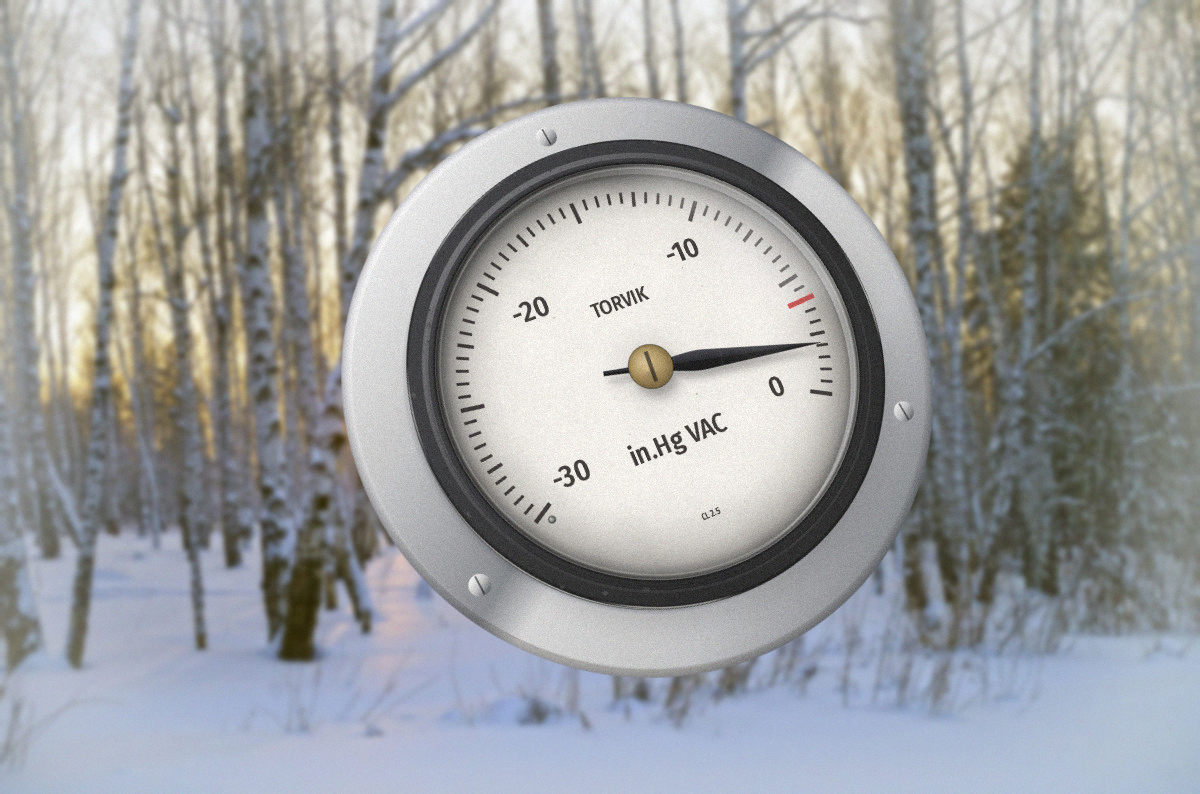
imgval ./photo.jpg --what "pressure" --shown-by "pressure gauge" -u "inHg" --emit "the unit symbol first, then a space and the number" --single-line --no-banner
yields inHg -2
